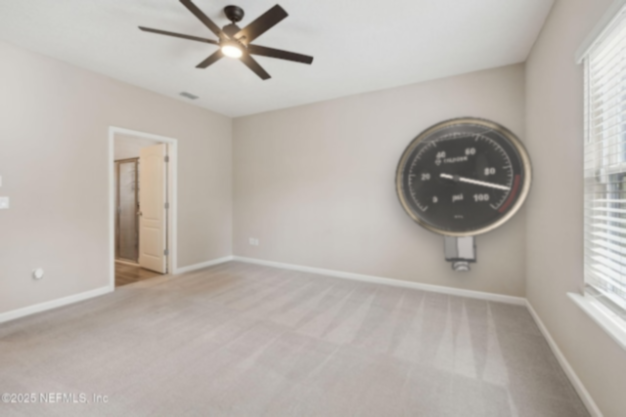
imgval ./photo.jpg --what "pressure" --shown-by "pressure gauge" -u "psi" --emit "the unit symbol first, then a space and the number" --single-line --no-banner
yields psi 90
